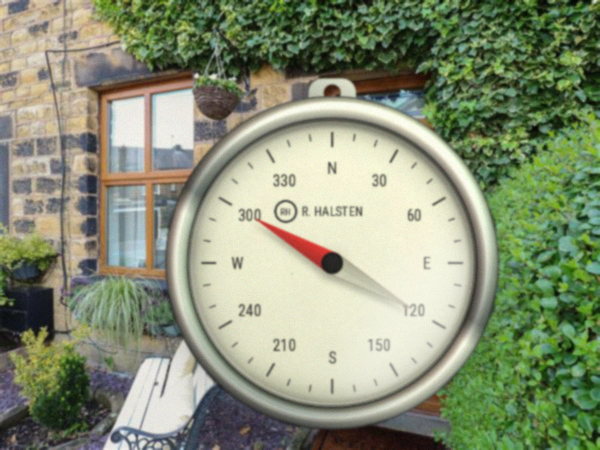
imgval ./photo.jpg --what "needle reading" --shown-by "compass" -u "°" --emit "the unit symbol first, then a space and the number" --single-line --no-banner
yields ° 300
